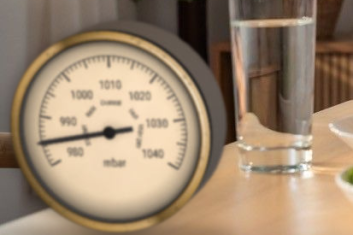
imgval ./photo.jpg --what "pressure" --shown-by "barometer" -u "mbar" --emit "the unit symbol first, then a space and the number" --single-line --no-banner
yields mbar 985
